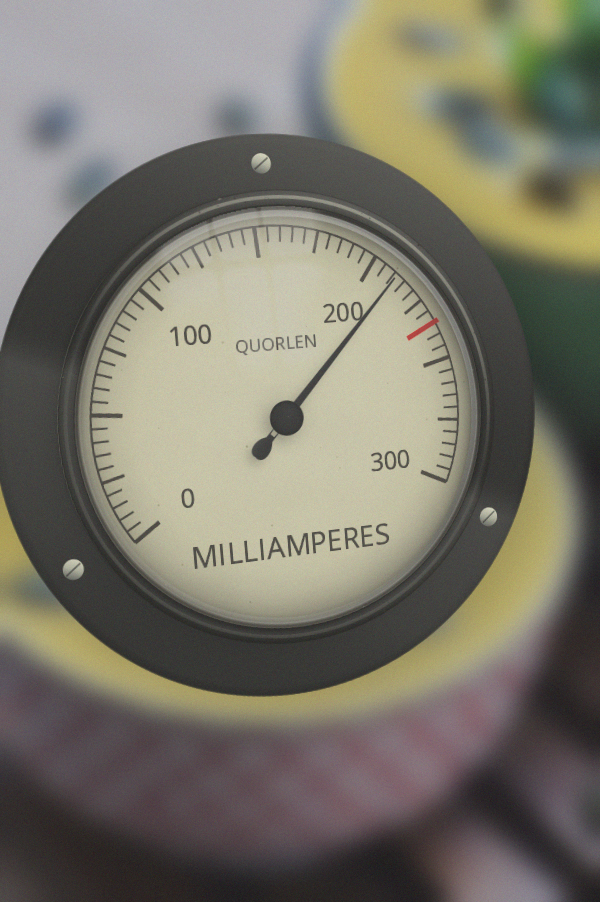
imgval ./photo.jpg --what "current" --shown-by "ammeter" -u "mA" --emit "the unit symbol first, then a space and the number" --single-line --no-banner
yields mA 210
